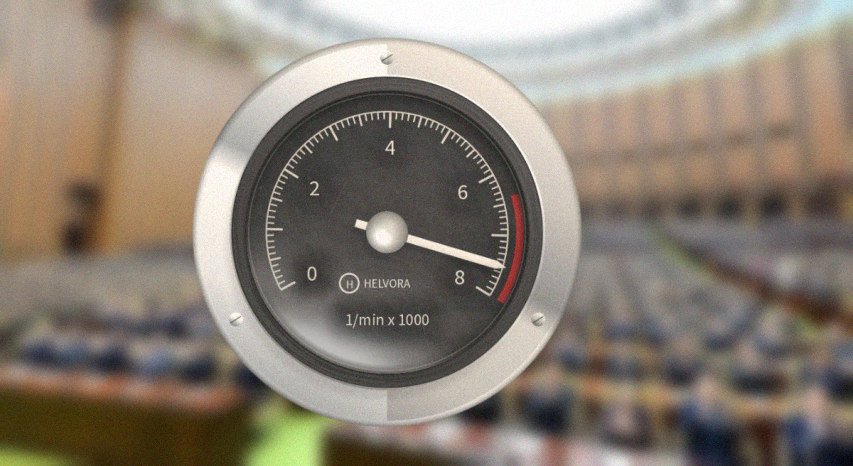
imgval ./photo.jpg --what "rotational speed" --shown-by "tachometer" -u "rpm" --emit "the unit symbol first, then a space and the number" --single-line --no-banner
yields rpm 7500
